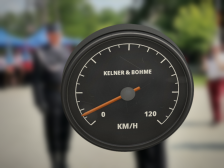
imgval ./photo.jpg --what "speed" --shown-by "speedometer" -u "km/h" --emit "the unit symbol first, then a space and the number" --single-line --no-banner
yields km/h 7.5
